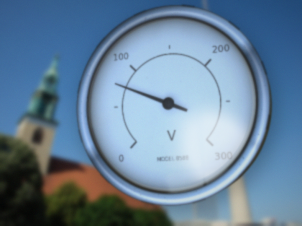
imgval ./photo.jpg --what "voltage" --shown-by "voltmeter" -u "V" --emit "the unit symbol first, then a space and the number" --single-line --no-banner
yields V 75
